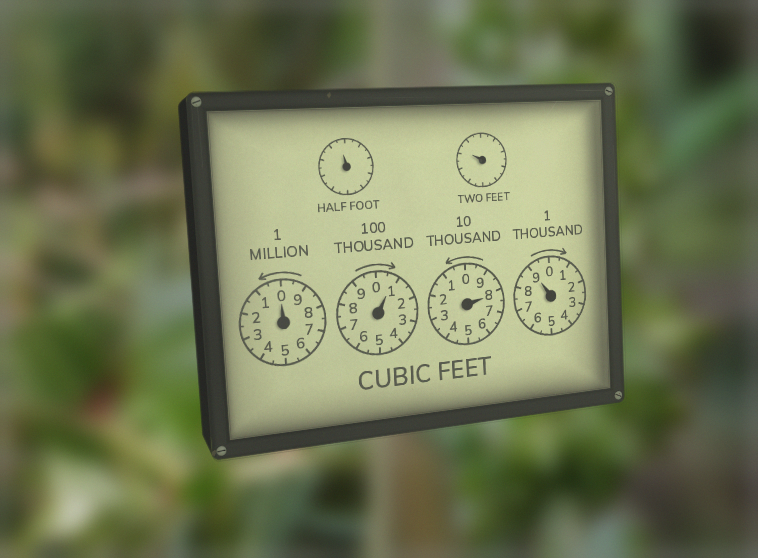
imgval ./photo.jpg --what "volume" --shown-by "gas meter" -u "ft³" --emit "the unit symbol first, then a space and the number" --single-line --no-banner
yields ft³ 7900
